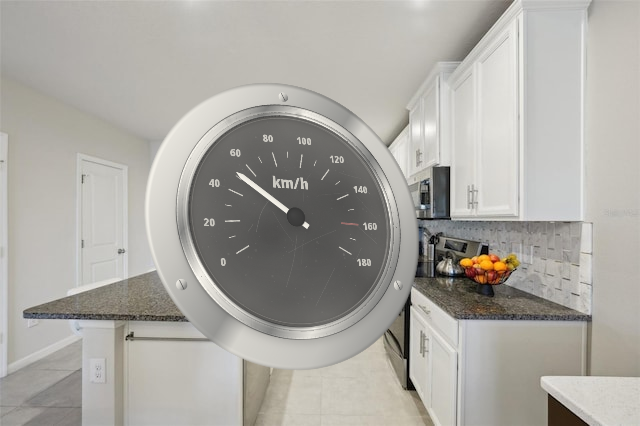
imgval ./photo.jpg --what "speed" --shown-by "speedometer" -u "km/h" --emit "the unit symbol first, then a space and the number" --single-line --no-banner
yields km/h 50
